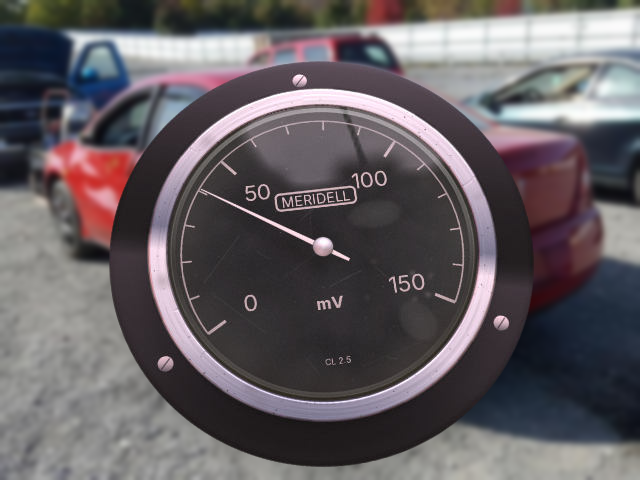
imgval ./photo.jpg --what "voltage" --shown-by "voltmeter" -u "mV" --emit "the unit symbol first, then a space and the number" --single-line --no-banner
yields mV 40
